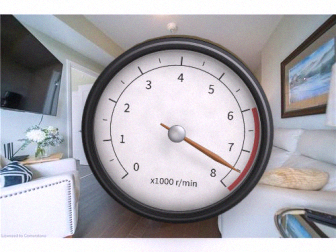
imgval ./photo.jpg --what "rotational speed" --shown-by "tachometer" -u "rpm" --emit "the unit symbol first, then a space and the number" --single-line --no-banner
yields rpm 7500
